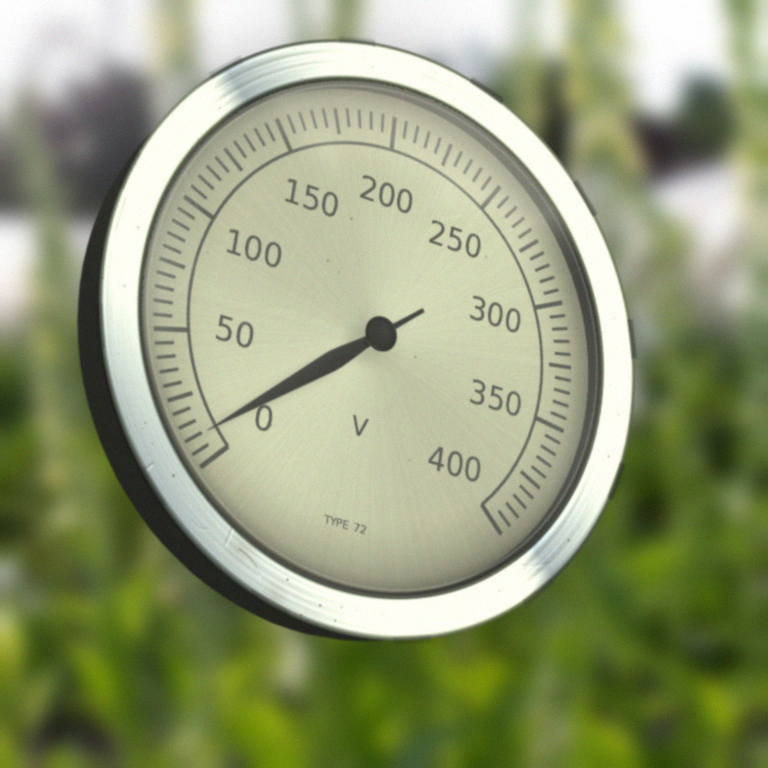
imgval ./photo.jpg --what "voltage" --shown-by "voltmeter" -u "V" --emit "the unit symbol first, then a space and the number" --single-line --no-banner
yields V 10
